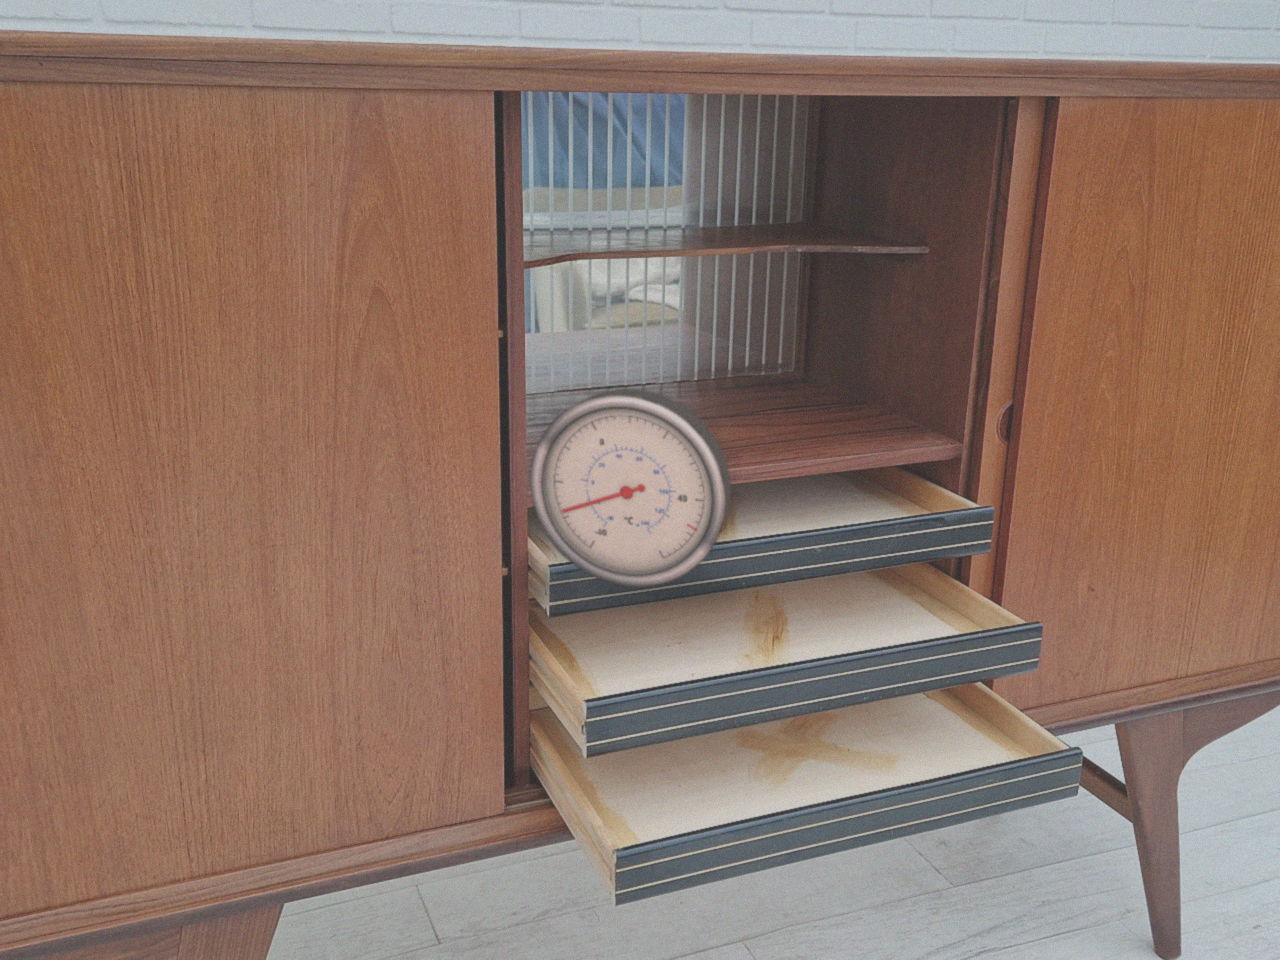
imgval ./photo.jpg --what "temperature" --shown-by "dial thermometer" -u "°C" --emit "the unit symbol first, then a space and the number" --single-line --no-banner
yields °C -28
